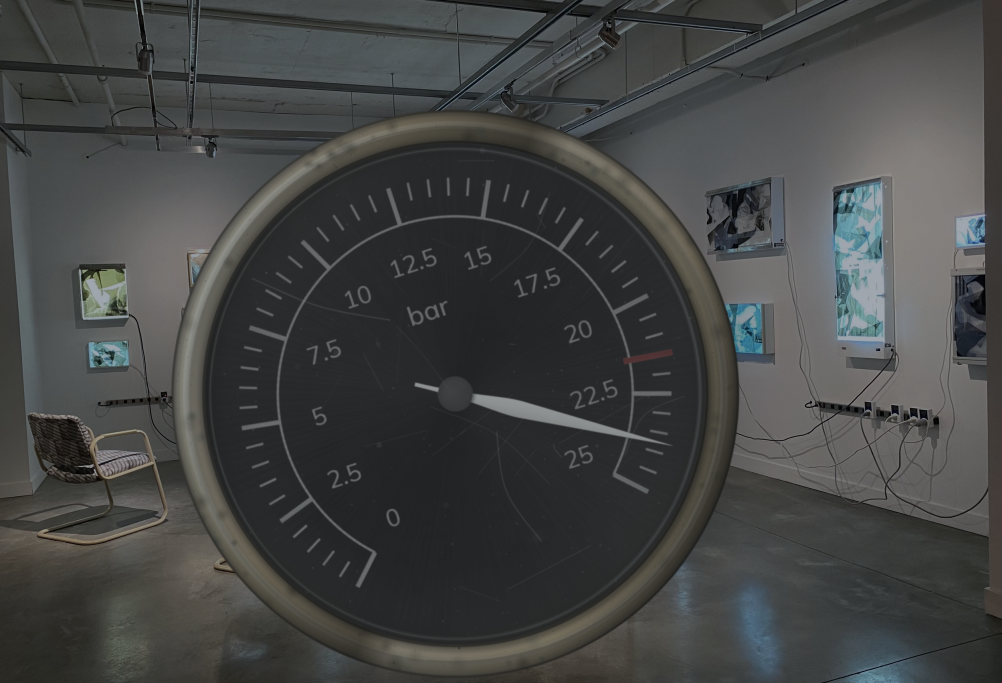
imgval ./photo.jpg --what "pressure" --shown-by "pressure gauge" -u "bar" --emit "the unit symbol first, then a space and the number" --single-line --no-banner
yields bar 23.75
